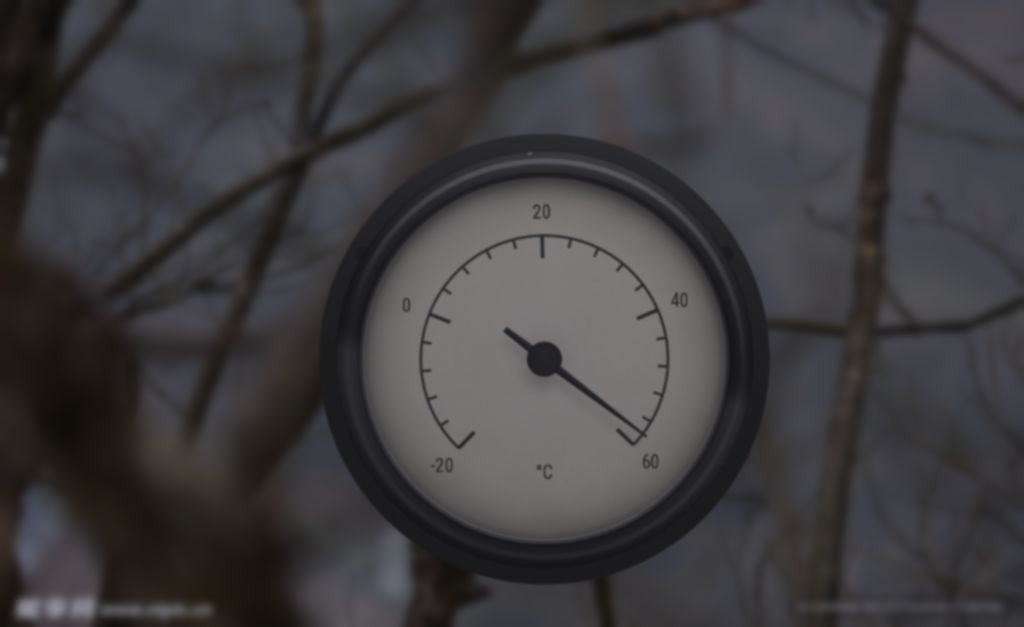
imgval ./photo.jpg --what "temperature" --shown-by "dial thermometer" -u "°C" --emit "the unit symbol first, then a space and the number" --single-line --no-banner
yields °C 58
